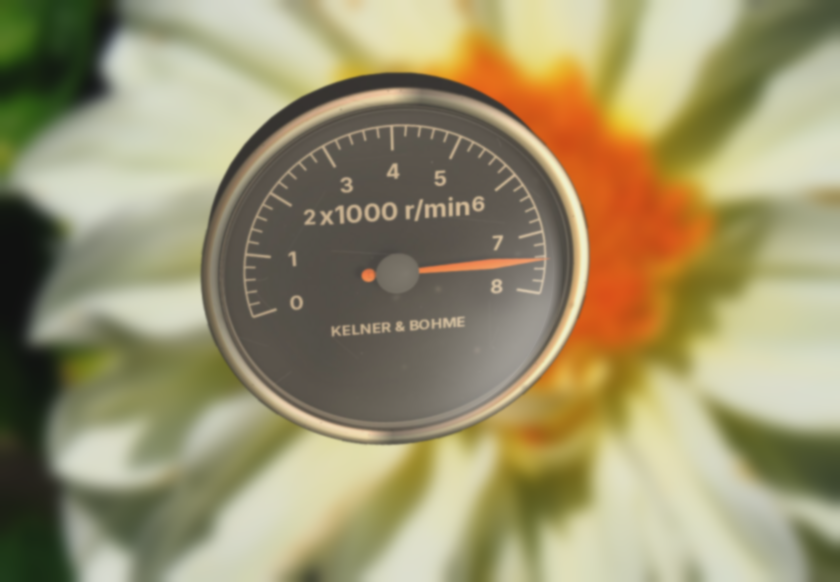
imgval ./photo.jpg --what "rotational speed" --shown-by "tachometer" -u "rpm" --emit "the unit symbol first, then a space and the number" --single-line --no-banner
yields rpm 7400
